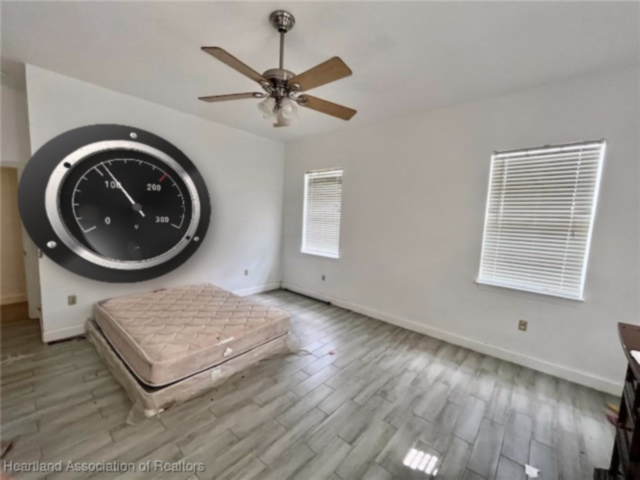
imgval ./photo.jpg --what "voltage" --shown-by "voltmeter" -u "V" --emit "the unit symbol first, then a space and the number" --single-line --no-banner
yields V 110
